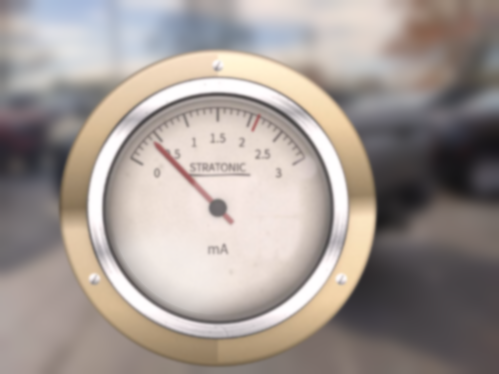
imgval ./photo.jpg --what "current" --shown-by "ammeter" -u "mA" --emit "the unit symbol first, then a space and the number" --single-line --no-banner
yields mA 0.4
